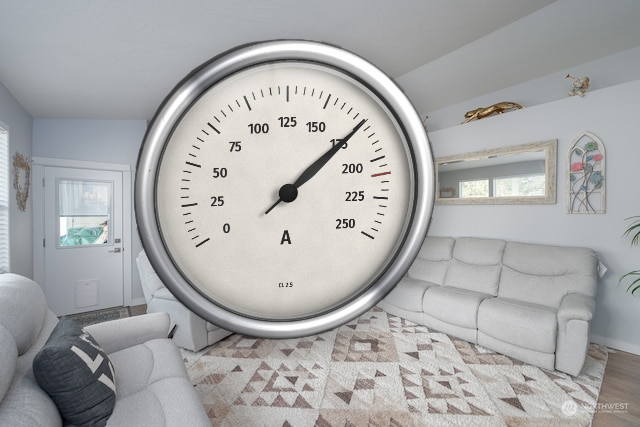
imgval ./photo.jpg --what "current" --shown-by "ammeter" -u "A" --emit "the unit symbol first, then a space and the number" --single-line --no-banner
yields A 175
